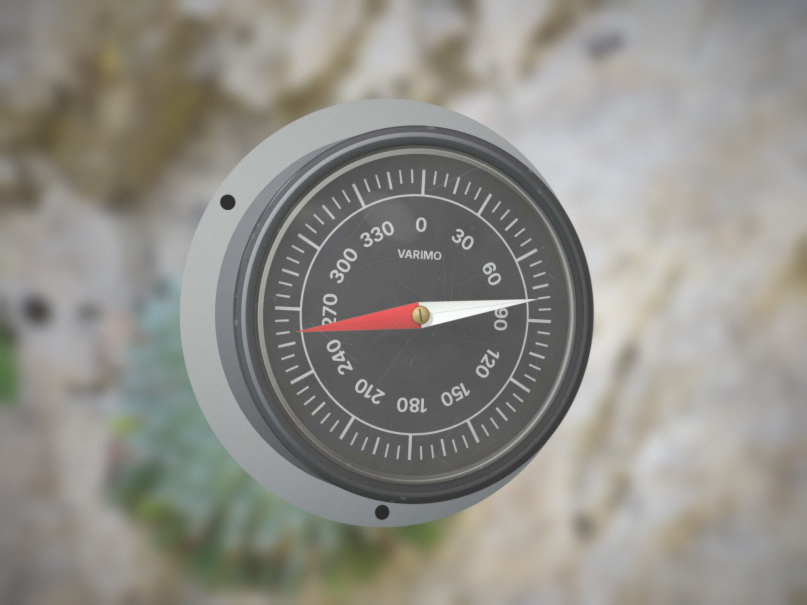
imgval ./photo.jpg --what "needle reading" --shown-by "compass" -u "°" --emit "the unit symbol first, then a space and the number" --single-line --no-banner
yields ° 260
